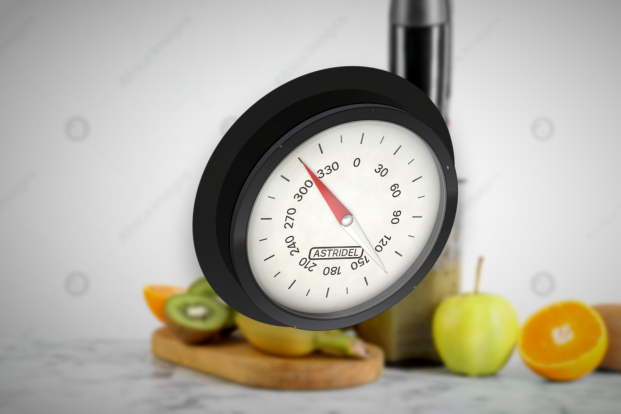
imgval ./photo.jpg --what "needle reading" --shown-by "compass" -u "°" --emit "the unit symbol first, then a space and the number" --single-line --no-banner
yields ° 315
